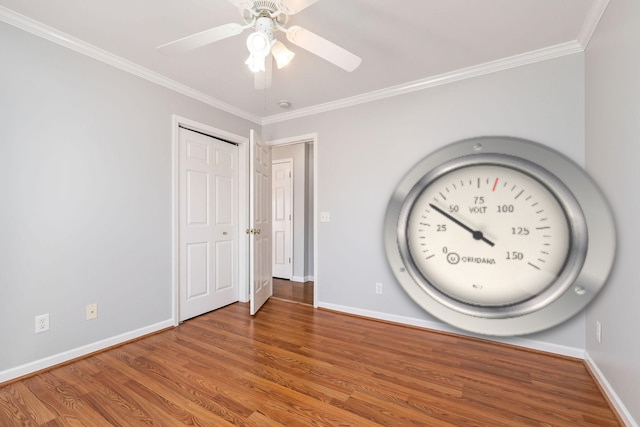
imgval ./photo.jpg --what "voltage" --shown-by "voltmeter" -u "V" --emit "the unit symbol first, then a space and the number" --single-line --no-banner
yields V 40
